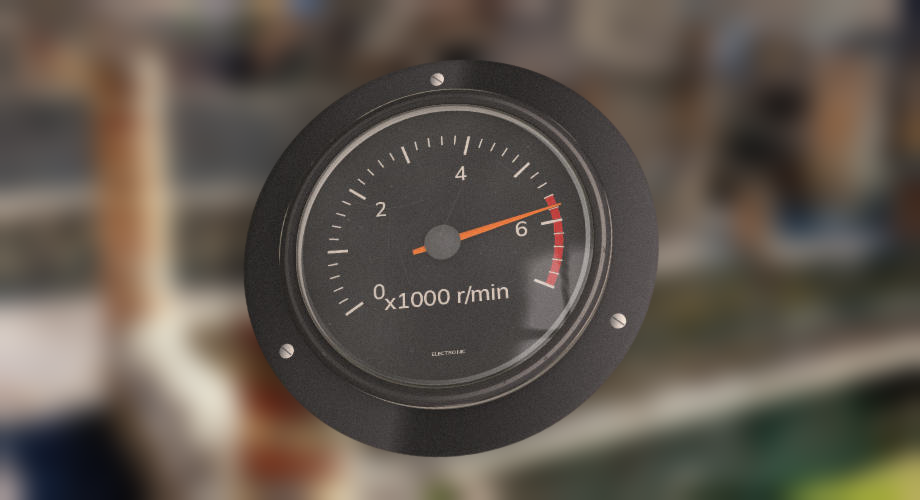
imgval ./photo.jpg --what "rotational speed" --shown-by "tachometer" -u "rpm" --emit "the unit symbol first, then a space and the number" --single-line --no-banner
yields rpm 5800
